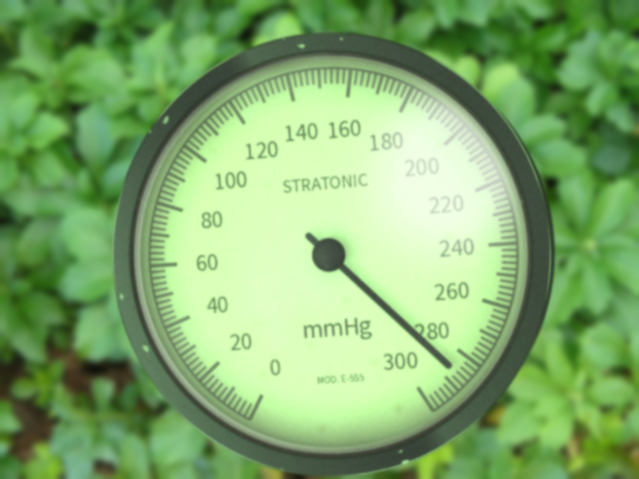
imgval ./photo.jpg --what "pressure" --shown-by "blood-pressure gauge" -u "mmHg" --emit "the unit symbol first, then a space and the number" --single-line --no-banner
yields mmHg 286
